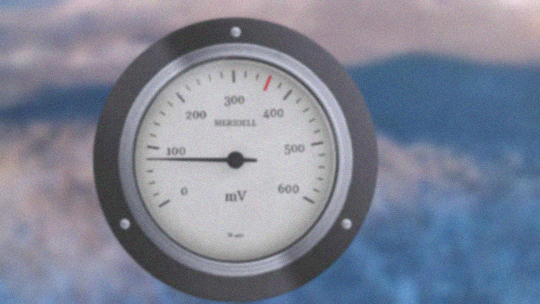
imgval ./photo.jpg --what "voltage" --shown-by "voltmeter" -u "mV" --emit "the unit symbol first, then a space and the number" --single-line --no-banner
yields mV 80
